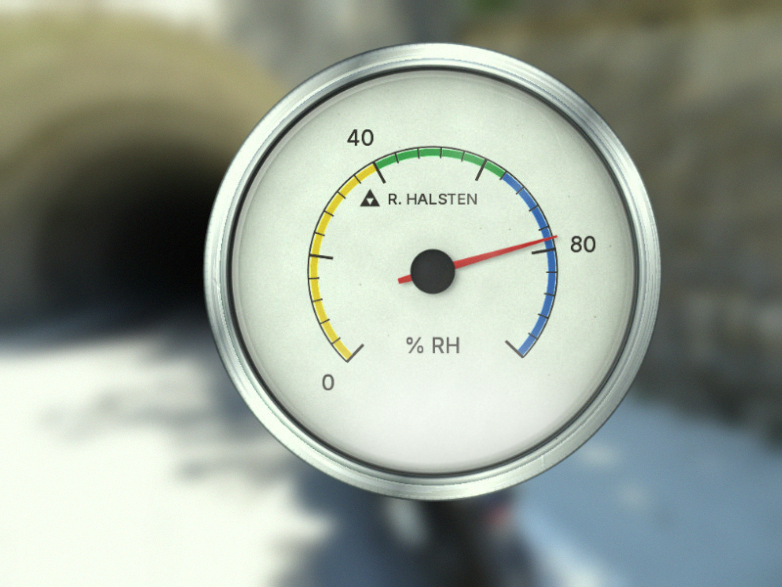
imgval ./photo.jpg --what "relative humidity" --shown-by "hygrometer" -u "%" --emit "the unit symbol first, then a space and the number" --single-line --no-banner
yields % 78
